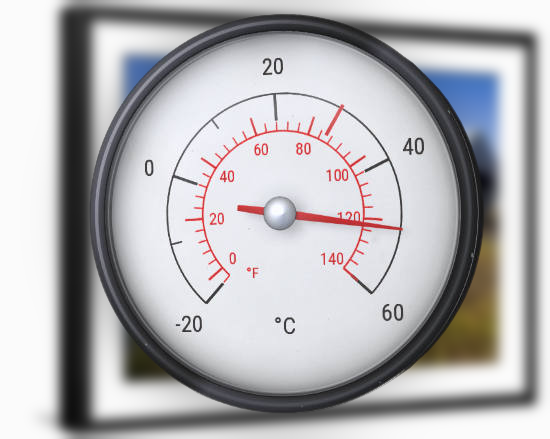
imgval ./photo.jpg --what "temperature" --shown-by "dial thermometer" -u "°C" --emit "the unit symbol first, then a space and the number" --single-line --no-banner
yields °C 50
